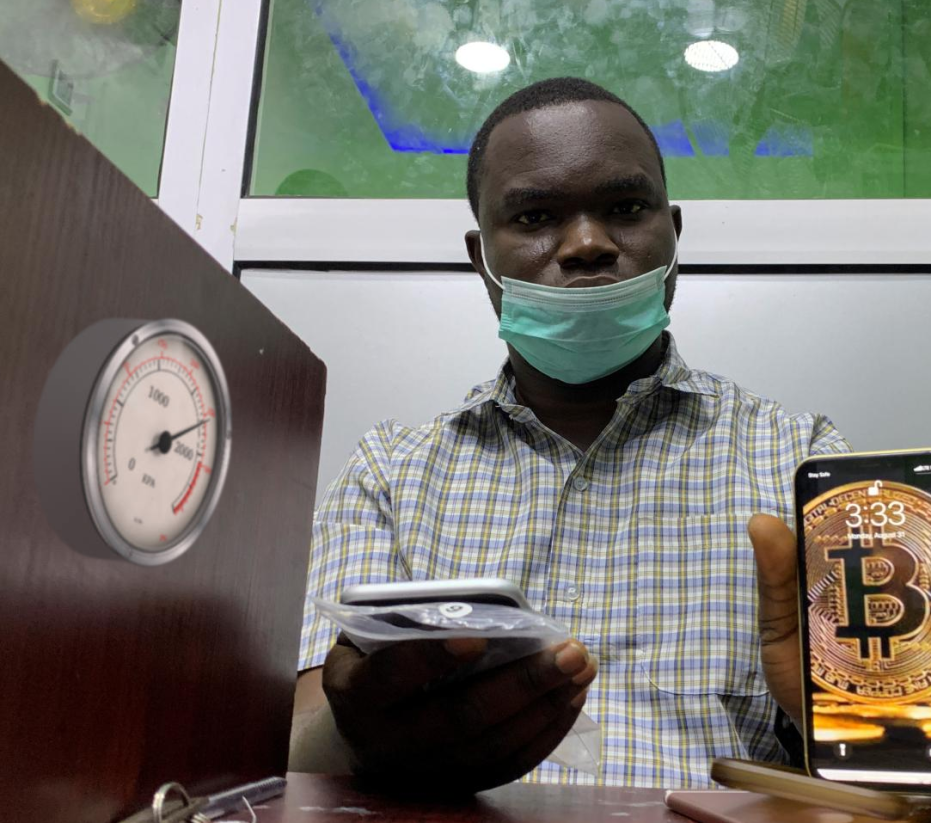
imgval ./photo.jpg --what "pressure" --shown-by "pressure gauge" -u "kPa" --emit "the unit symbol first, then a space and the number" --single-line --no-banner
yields kPa 1750
